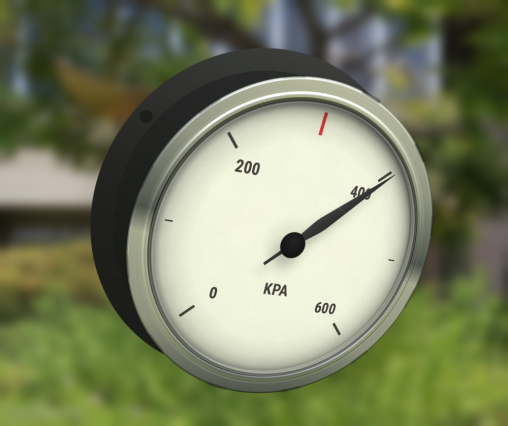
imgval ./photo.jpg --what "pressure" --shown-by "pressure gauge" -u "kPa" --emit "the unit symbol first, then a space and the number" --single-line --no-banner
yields kPa 400
